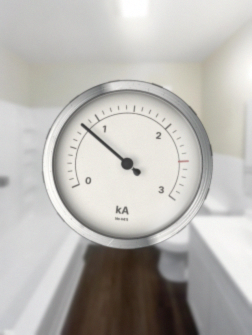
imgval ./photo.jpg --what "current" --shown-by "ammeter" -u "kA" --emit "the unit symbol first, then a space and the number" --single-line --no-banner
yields kA 0.8
